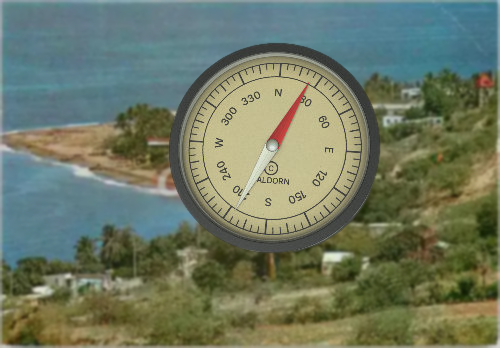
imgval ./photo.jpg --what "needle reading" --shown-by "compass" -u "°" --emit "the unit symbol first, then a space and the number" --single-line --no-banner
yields ° 25
